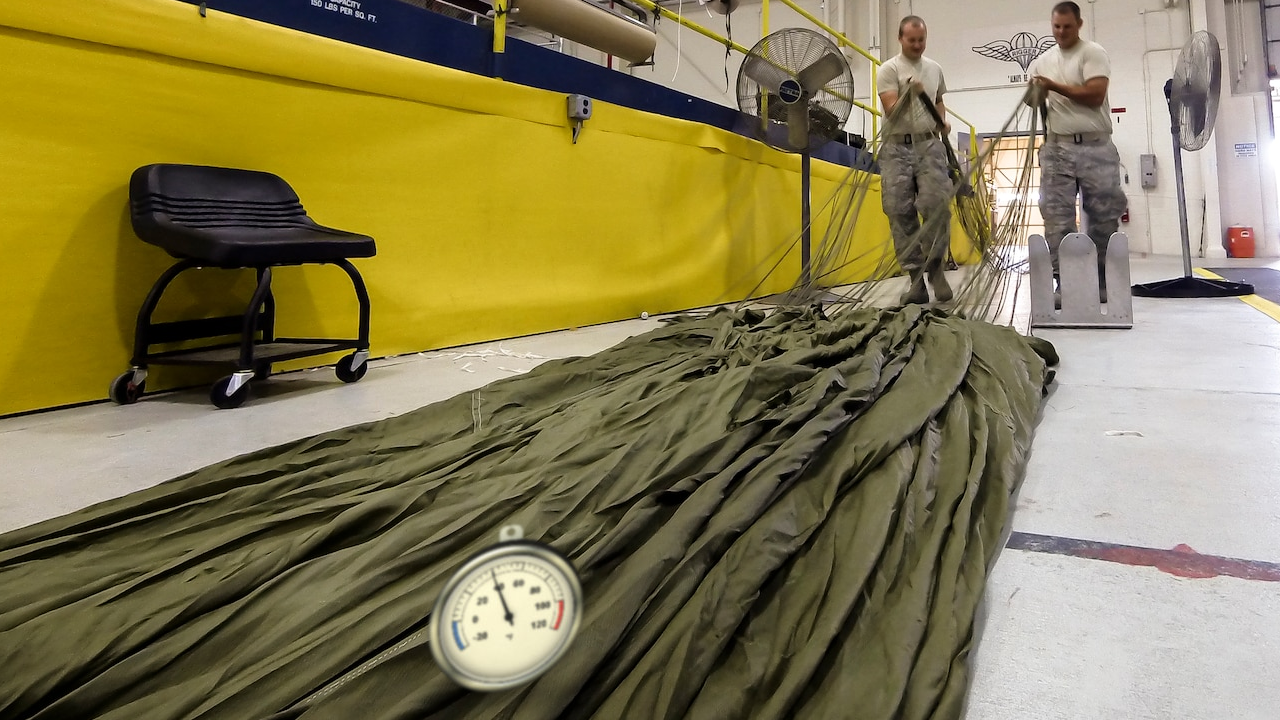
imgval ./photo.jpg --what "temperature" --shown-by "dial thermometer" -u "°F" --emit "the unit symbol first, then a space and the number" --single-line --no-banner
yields °F 40
